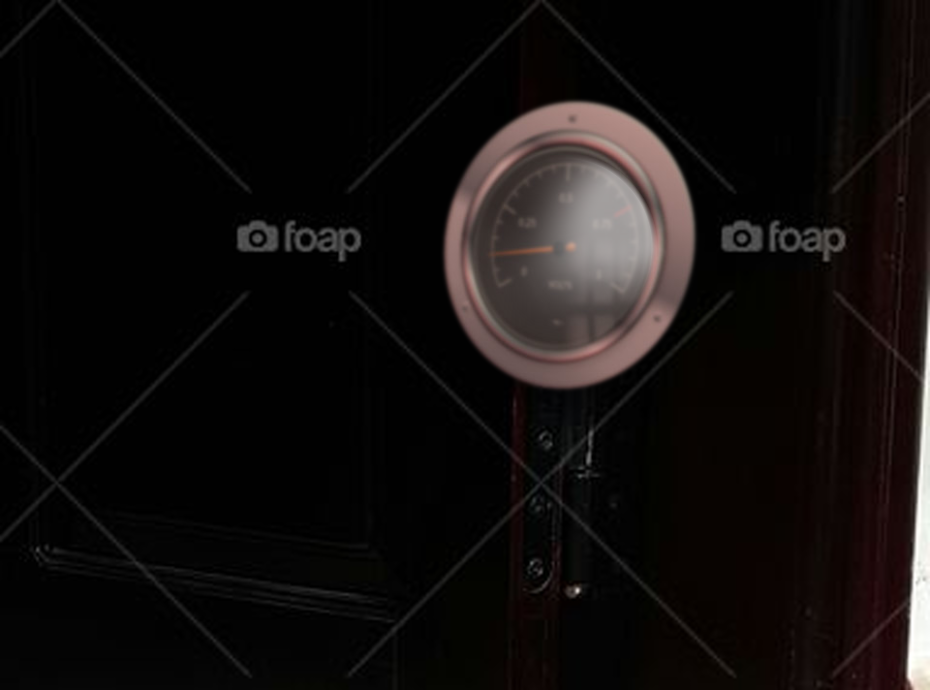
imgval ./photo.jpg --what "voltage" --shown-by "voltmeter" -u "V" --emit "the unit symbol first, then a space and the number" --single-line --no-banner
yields V 0.1
